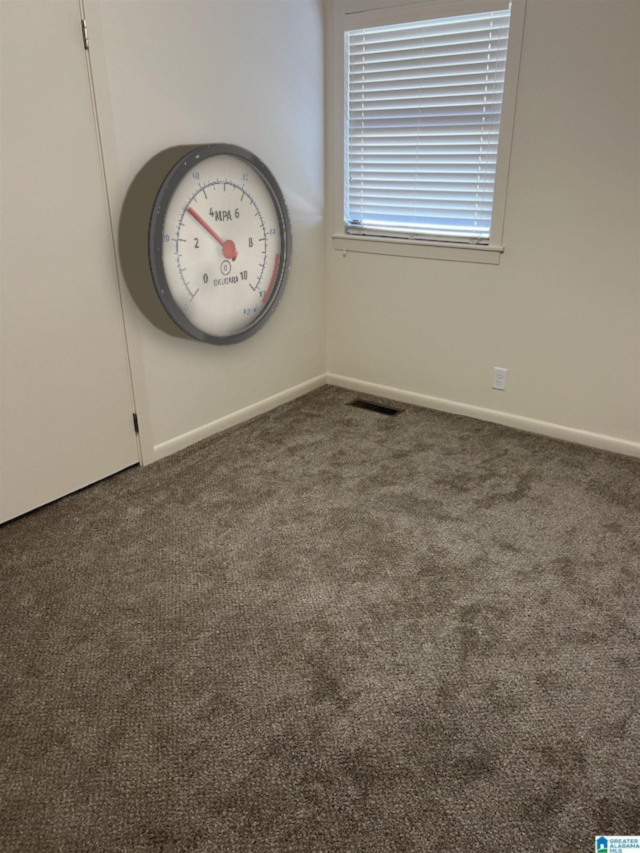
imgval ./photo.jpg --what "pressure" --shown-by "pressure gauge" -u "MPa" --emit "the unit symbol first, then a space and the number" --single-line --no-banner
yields MPa 3
